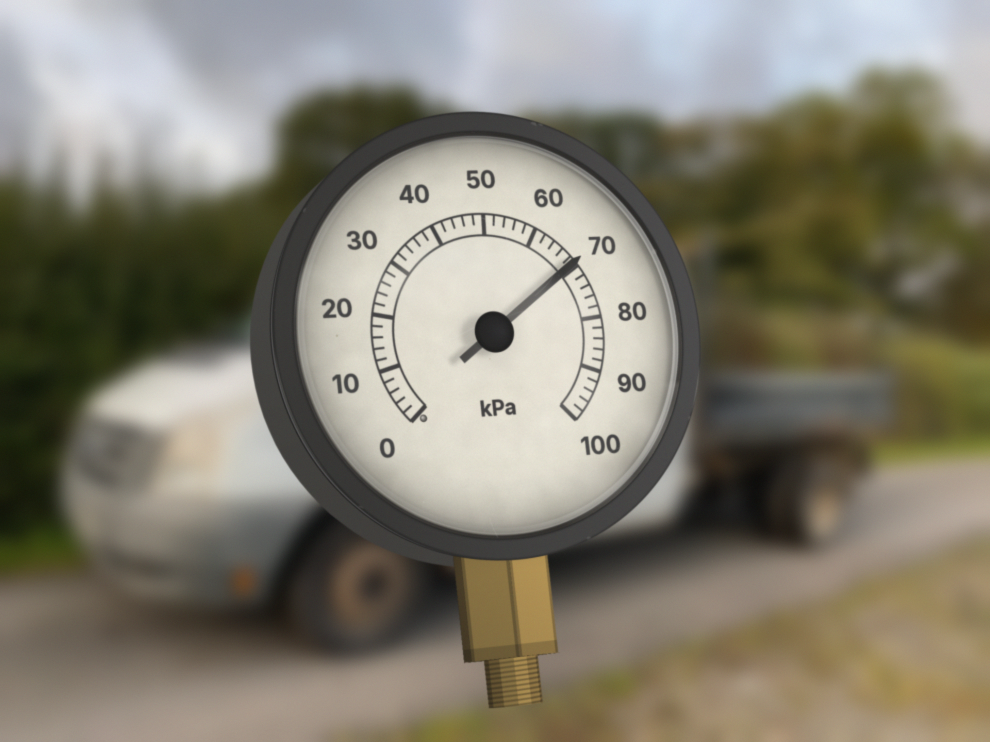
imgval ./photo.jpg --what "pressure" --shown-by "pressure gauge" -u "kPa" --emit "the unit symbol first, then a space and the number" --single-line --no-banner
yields kPa 69
